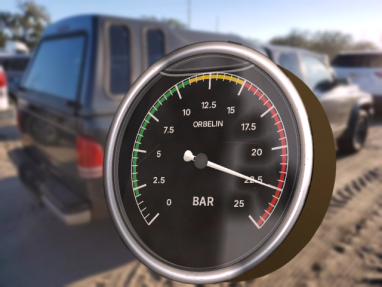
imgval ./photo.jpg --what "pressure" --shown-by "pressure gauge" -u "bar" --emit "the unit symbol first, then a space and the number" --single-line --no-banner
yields bar 22.5
